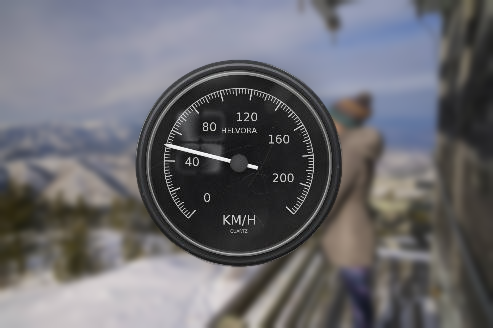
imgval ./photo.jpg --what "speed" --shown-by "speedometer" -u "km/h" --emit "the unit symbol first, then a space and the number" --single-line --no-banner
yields km/h 50
